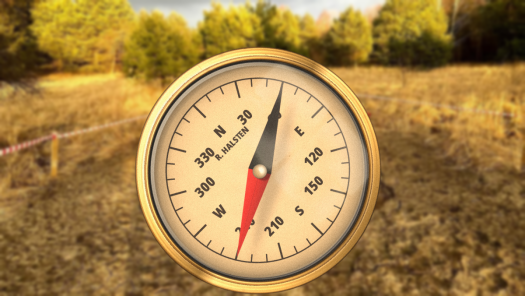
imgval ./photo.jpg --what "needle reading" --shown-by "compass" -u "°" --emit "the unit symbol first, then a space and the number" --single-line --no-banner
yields ° 240
